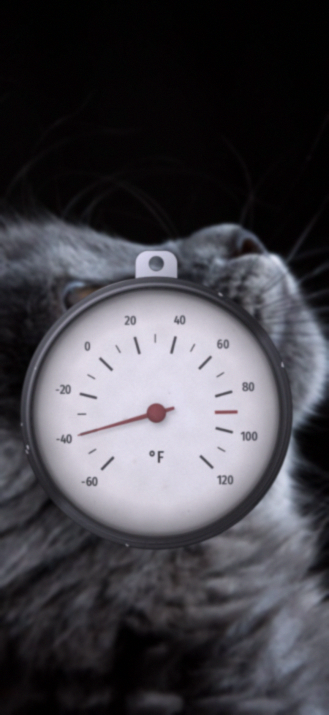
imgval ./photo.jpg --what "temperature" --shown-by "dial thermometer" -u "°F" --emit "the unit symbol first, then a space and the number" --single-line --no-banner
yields °F -40
